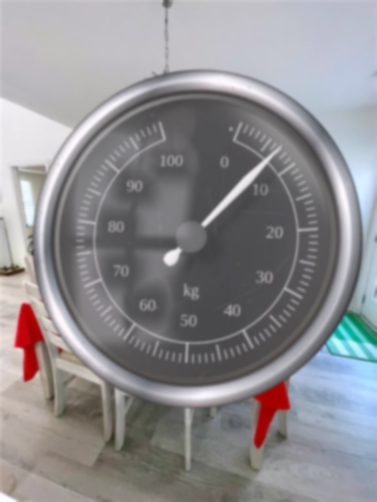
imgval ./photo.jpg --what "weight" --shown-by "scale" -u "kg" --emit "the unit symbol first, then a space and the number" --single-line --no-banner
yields kg 7
